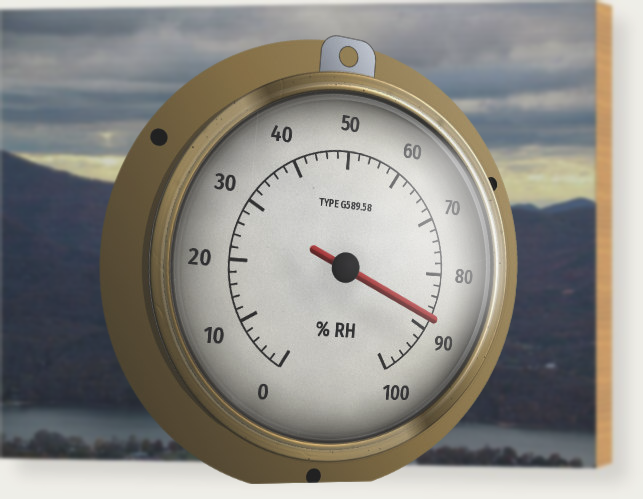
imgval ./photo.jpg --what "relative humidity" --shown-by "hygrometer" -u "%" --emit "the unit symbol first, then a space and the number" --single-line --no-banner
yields % 88
